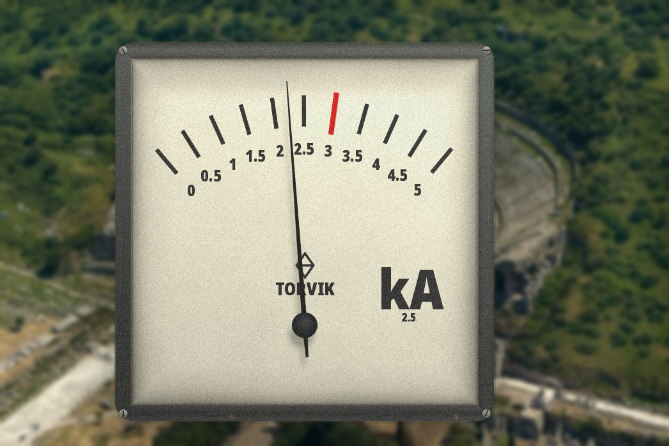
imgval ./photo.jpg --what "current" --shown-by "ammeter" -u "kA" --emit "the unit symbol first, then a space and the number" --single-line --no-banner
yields kA 2.25
